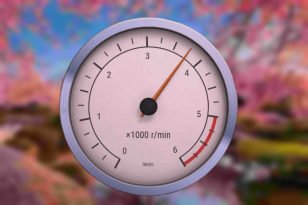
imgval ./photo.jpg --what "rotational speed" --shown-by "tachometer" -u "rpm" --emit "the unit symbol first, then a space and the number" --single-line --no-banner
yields rpm 3750
